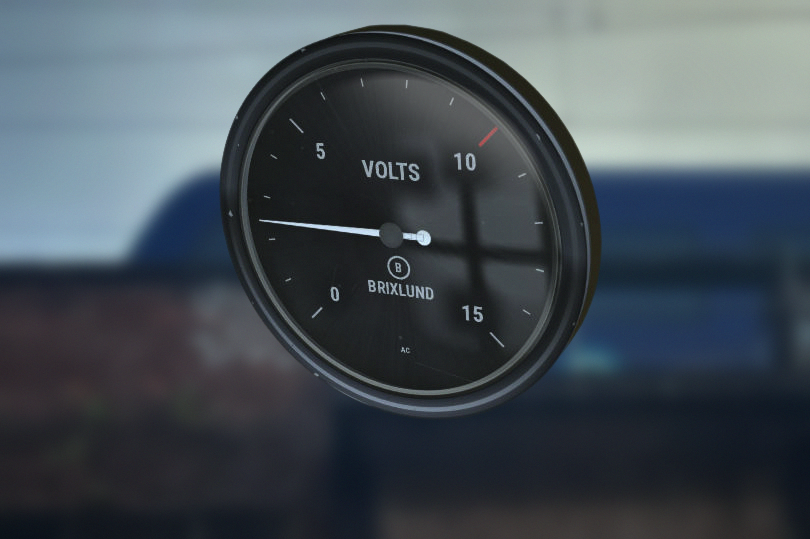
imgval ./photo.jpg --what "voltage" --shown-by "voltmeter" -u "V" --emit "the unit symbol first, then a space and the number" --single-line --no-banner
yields V 2.5
